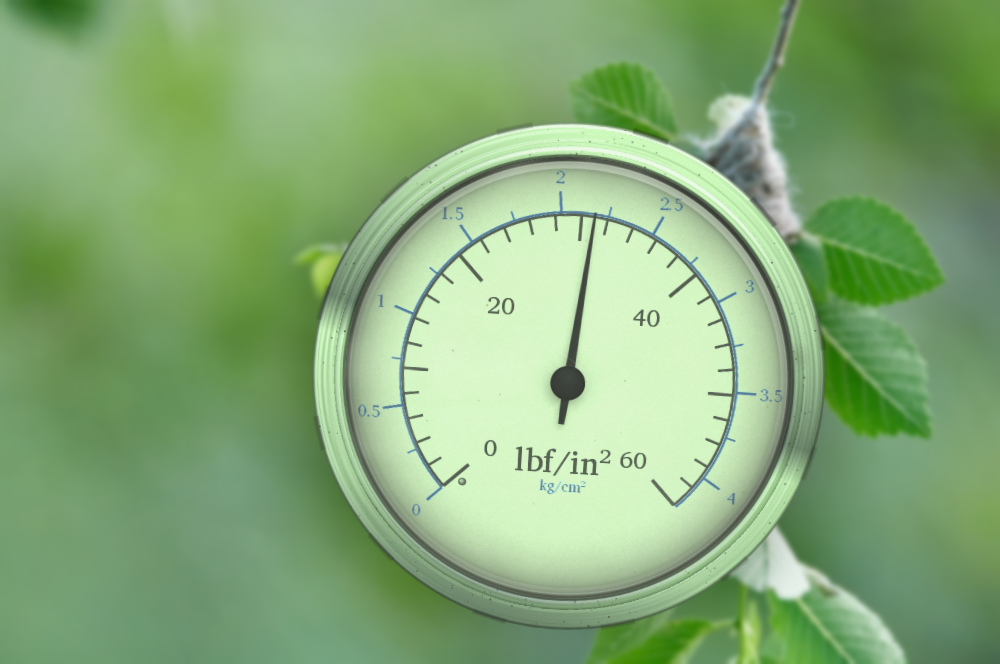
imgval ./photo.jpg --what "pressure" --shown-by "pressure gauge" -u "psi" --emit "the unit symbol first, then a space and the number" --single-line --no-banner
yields psi 31
